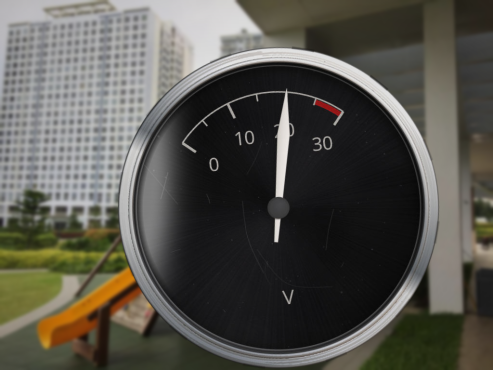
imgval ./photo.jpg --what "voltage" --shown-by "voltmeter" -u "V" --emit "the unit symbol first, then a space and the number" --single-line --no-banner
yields V 20
